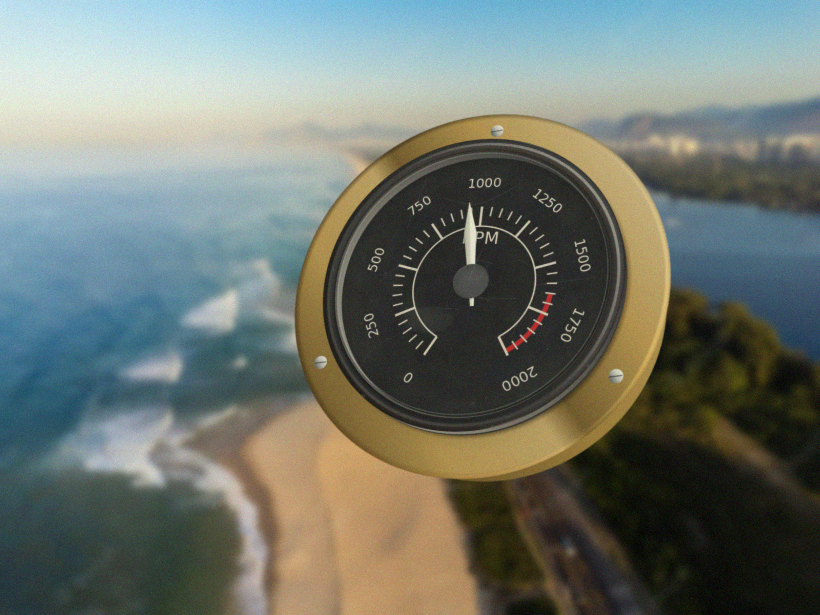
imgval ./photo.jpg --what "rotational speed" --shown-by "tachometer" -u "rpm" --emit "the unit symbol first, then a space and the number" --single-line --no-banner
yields rpm 950
